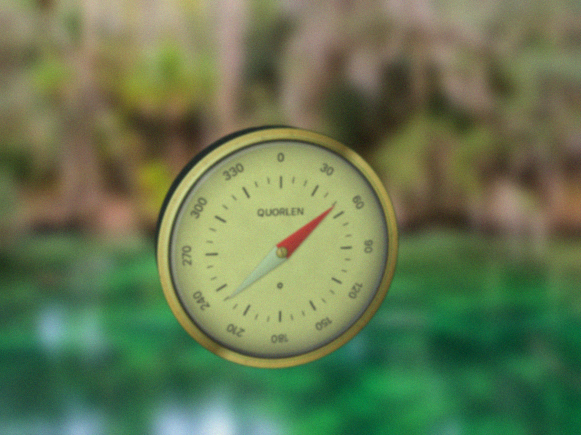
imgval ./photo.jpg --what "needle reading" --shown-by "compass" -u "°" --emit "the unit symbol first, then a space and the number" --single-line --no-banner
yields ° 50
